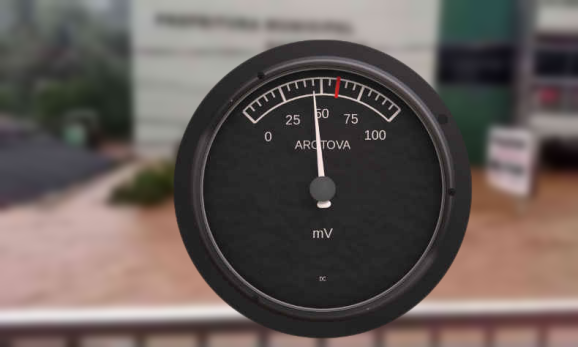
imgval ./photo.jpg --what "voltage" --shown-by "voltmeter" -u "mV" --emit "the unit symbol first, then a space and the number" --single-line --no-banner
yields mV 45
